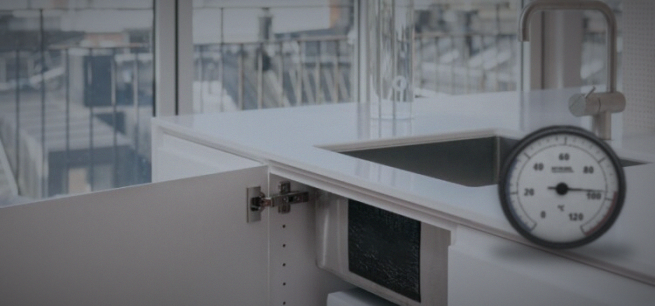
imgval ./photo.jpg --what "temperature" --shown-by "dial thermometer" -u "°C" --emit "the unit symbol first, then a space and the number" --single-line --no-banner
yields °C 96
